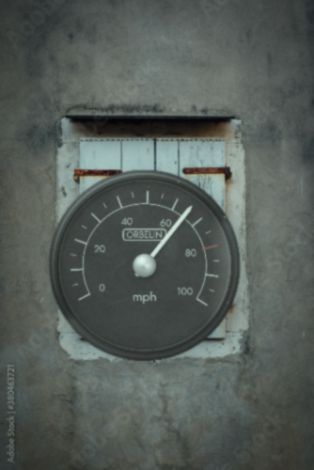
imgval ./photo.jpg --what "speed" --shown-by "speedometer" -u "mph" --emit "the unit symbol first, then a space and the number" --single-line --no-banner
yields mph 65
